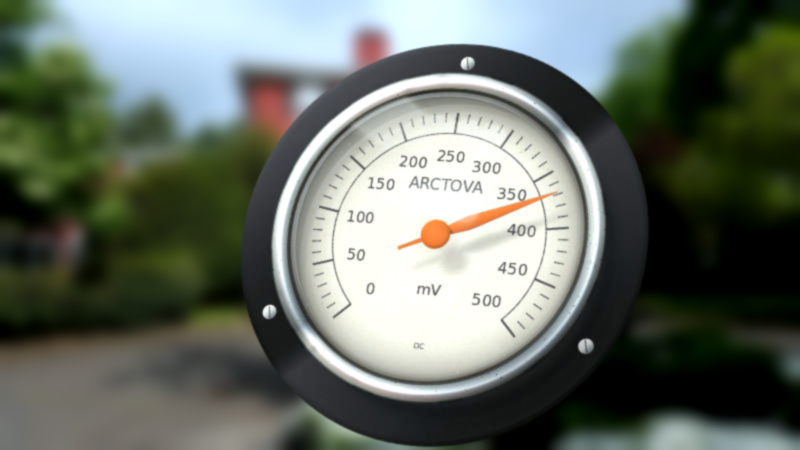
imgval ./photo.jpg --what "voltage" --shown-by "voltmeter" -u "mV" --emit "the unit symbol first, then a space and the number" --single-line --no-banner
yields mV 370
